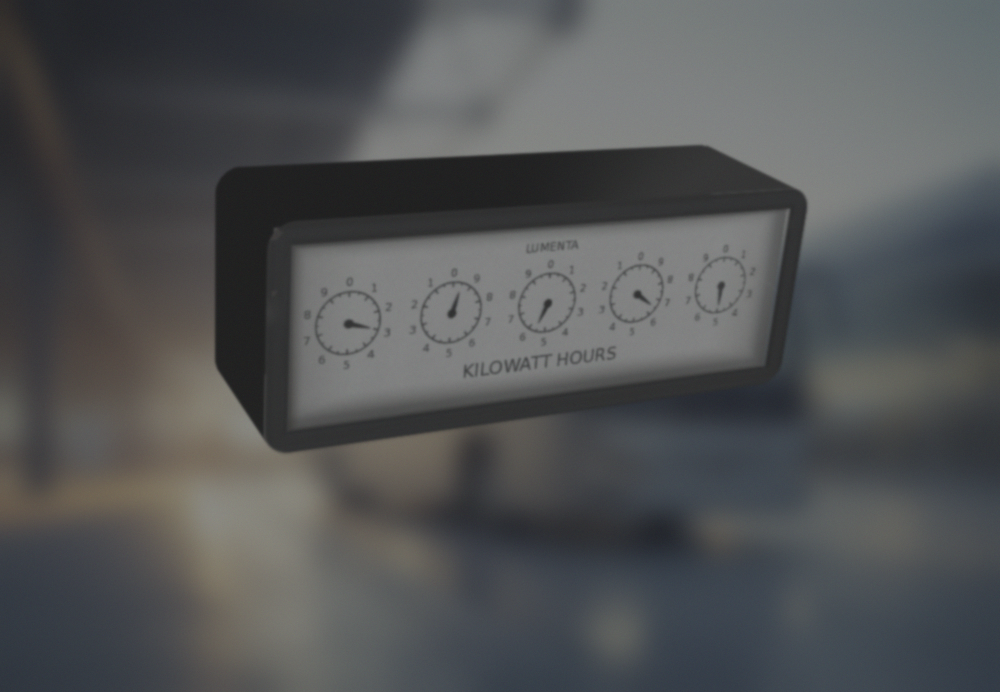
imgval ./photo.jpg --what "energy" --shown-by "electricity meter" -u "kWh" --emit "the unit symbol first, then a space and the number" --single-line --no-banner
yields kWh 29565
